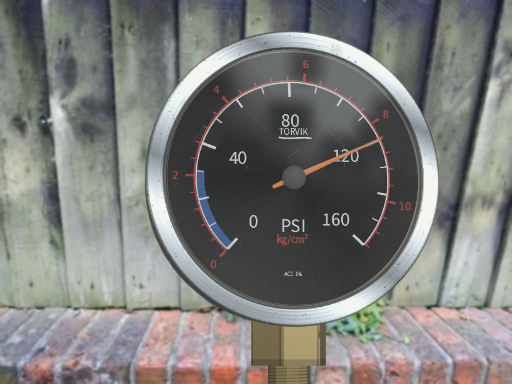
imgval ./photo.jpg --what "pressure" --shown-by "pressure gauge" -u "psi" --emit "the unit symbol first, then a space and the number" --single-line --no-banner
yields psi 120
